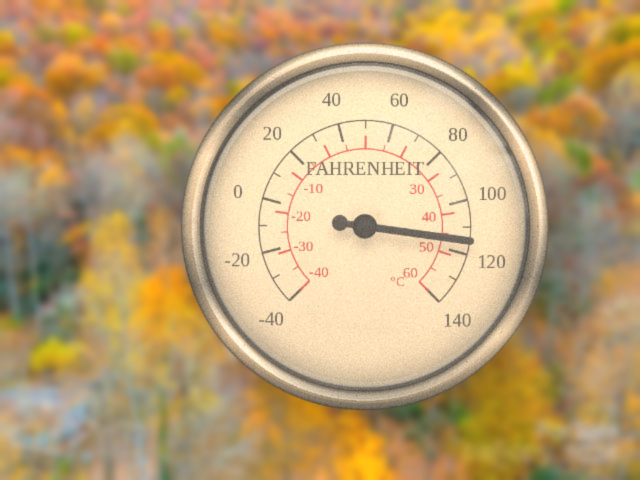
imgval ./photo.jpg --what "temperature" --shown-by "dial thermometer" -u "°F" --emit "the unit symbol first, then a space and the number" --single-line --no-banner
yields °F 115
